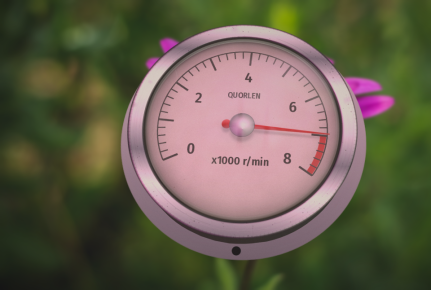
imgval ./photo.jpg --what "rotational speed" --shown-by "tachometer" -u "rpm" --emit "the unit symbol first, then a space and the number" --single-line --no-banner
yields rpm 7000
